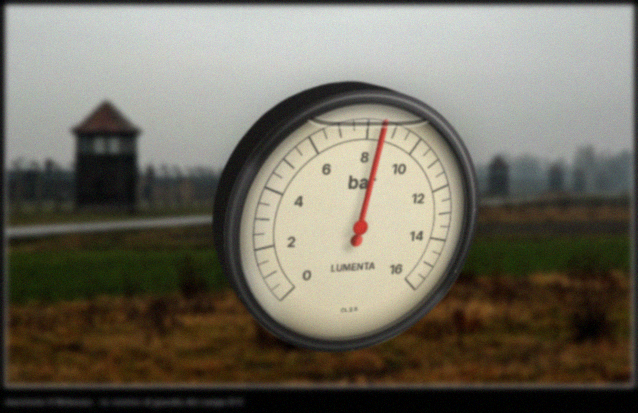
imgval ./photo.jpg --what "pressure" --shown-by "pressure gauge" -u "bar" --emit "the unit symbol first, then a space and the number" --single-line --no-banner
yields bar 8.5
